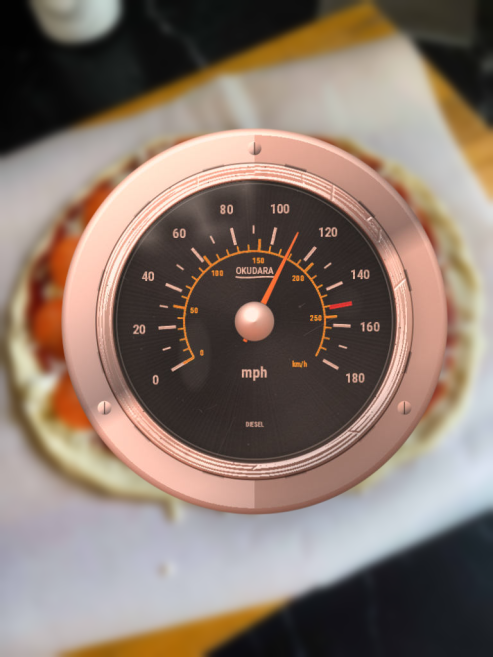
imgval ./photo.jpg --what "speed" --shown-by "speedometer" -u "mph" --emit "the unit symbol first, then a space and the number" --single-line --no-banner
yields mph 110
